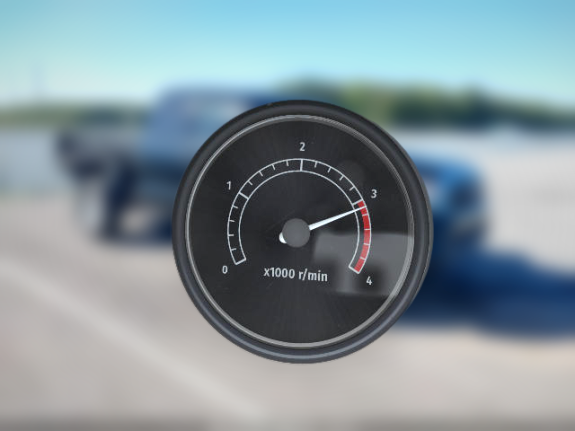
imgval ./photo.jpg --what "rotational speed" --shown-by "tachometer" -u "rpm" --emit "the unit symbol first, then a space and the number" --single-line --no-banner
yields rpm 3100
